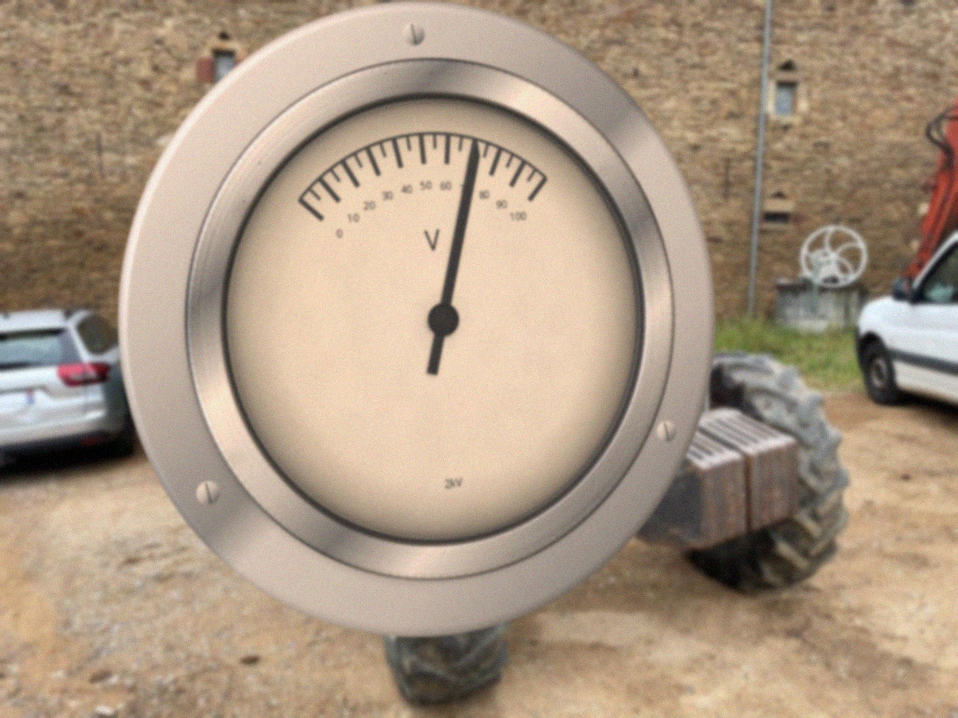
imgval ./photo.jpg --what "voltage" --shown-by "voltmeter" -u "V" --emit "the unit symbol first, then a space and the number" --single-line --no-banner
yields V 70
